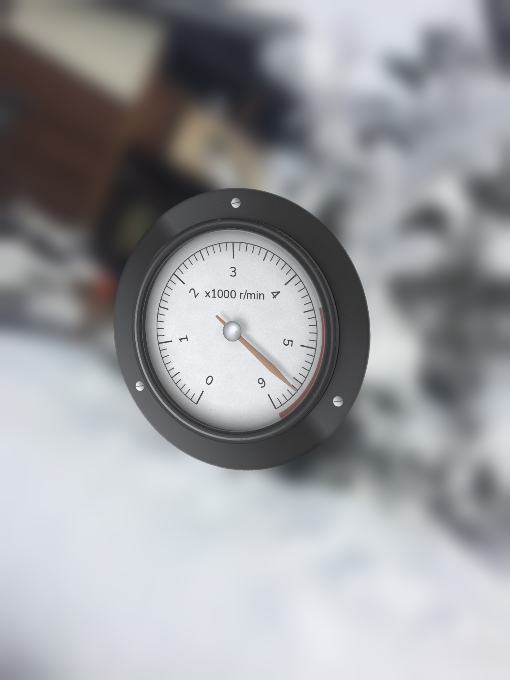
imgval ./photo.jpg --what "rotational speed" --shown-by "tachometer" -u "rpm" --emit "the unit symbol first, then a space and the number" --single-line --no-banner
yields rpm 5600
